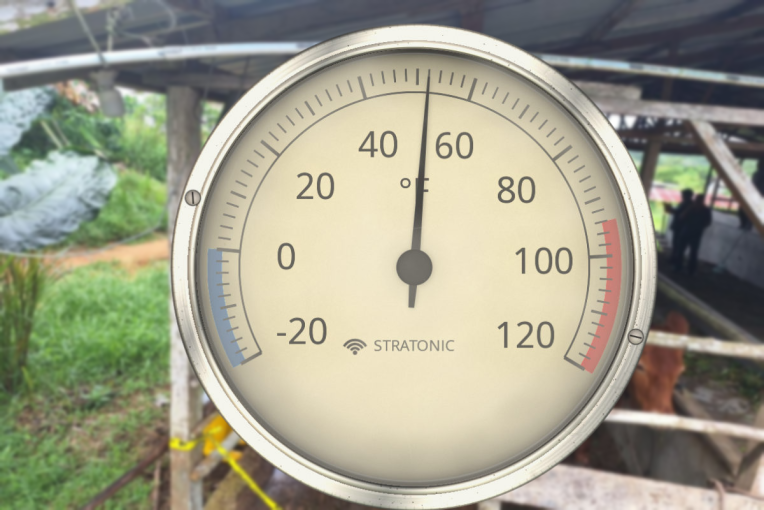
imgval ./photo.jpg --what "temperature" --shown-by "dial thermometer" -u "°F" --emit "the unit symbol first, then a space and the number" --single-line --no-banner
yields °F 52
